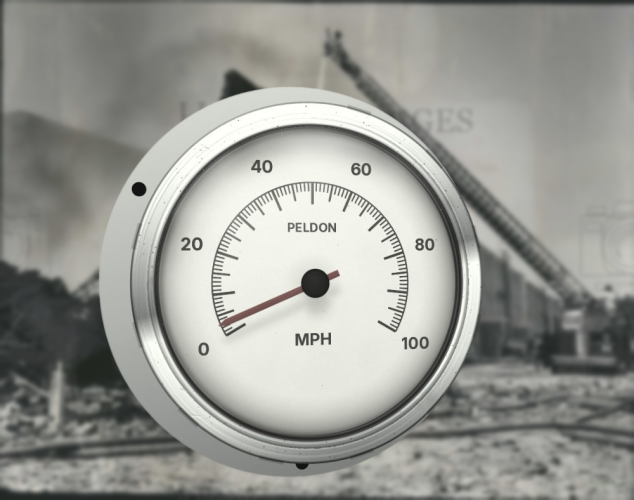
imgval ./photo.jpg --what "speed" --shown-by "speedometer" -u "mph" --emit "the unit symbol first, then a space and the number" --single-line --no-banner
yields mph 3
